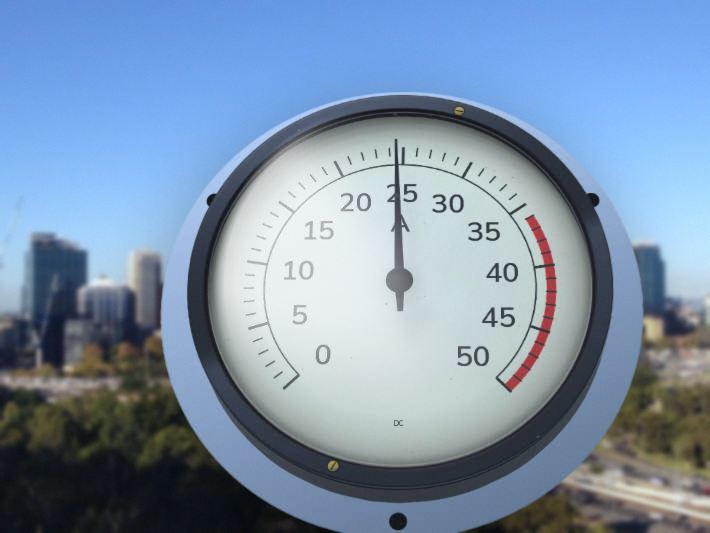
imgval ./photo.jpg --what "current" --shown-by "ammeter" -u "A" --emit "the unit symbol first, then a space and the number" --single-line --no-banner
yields A 24.5
